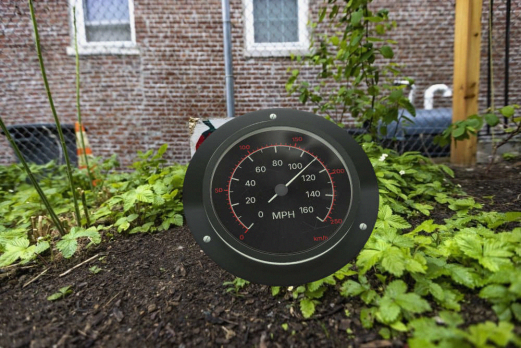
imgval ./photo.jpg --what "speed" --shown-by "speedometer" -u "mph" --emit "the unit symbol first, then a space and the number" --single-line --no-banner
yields mph 110
